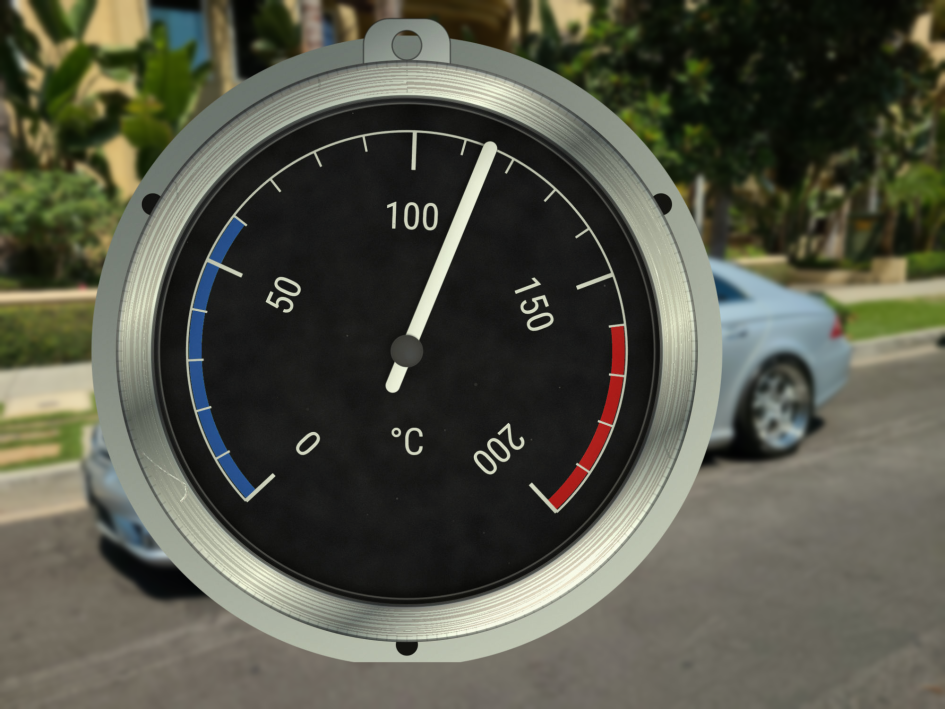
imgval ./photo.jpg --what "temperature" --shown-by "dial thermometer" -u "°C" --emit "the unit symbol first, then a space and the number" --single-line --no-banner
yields °C 115
